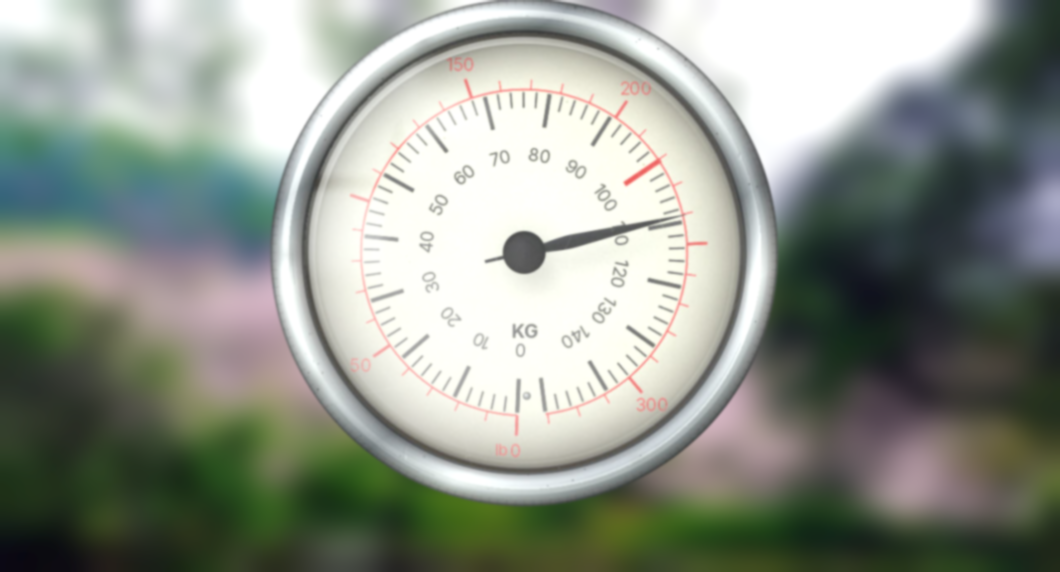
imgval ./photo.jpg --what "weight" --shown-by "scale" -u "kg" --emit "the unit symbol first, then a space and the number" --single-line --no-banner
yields kg 109
